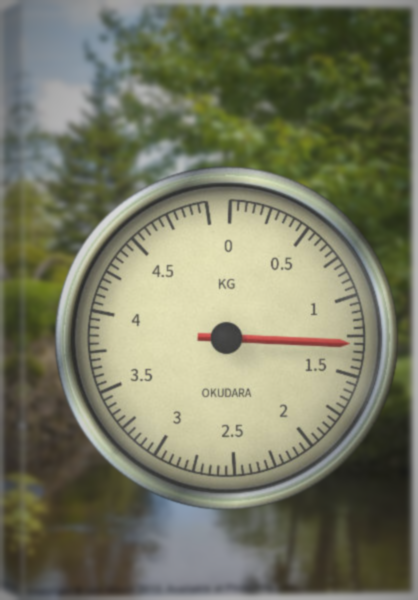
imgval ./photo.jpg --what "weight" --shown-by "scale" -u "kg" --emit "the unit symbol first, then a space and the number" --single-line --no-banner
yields kg 1.3
